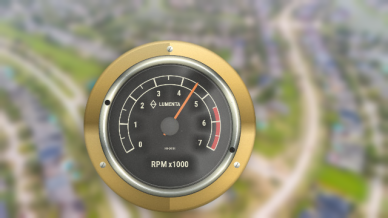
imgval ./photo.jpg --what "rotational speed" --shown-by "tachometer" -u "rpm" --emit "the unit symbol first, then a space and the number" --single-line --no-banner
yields rpm 4500
